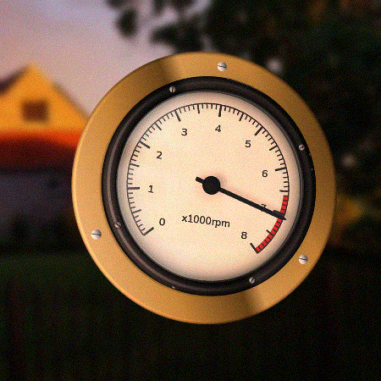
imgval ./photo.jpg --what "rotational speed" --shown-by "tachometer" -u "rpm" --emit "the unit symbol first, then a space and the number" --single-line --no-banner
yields rpm 7100
